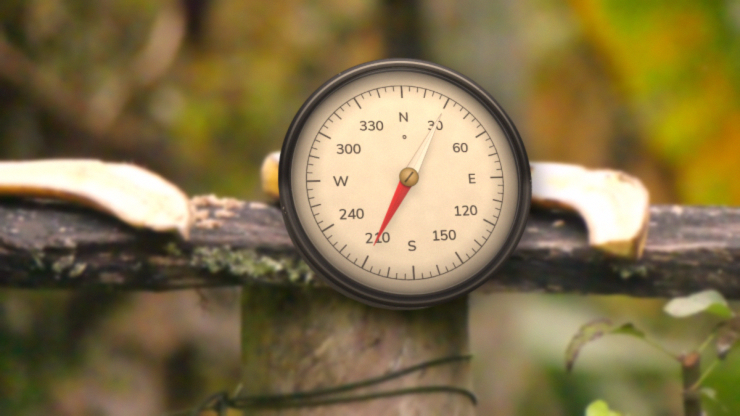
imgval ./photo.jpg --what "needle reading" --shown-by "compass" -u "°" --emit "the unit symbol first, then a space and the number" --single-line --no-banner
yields ° 210
